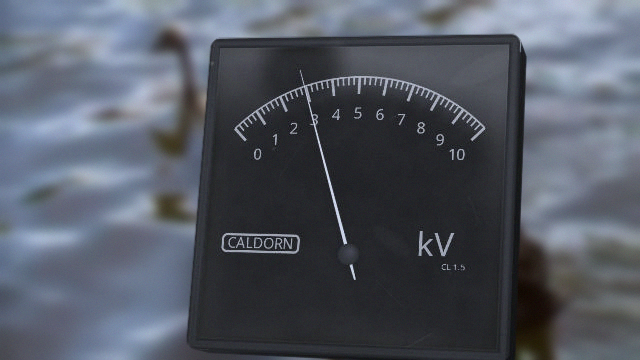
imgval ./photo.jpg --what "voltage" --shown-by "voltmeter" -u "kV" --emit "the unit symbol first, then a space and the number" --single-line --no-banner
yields kV 3
